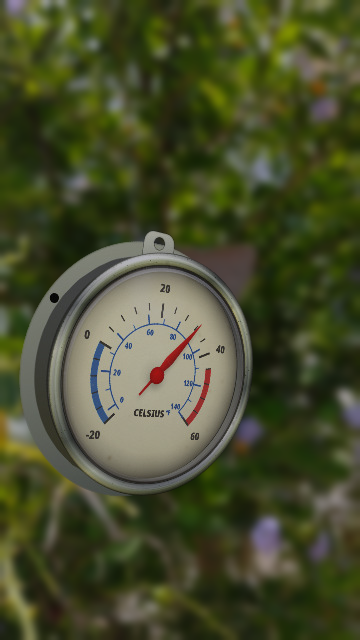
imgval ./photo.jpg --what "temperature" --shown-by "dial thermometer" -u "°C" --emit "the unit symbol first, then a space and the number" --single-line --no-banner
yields °C 32
